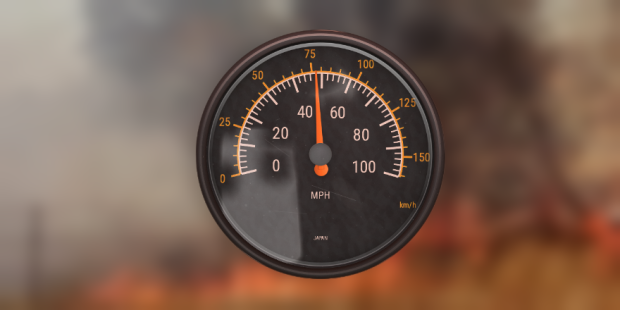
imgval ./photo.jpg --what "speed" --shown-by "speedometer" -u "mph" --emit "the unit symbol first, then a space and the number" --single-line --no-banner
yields mph 48
